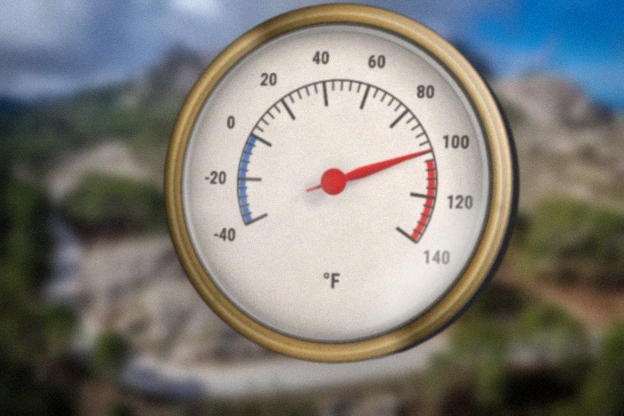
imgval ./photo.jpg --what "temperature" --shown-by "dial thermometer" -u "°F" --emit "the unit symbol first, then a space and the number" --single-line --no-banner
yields °F 100
